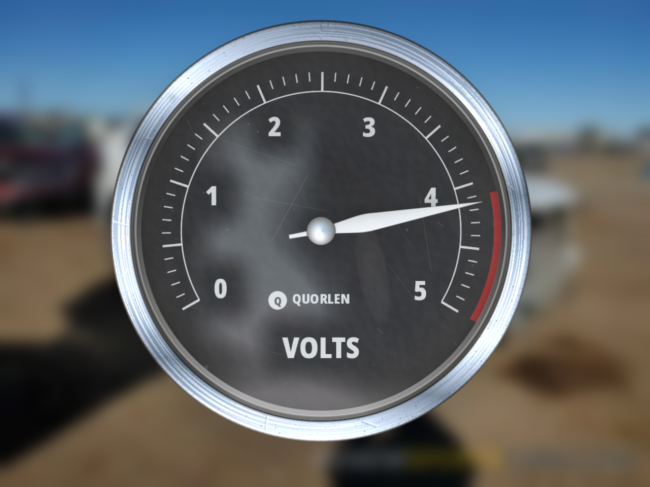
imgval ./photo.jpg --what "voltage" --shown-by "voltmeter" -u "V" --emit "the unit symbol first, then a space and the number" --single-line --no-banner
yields V 4.15
